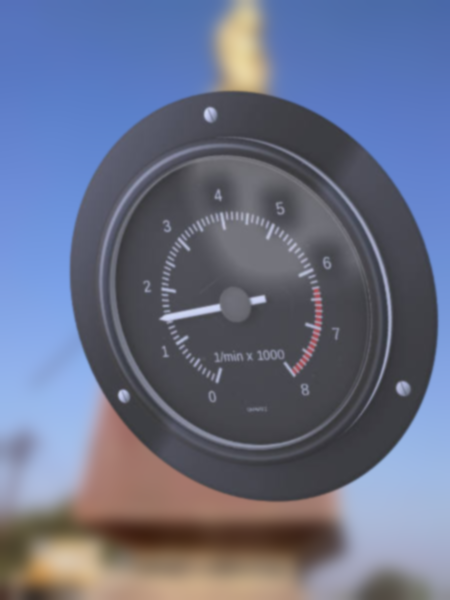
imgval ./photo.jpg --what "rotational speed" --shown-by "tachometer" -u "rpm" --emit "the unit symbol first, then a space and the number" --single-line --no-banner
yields rpm 1500
